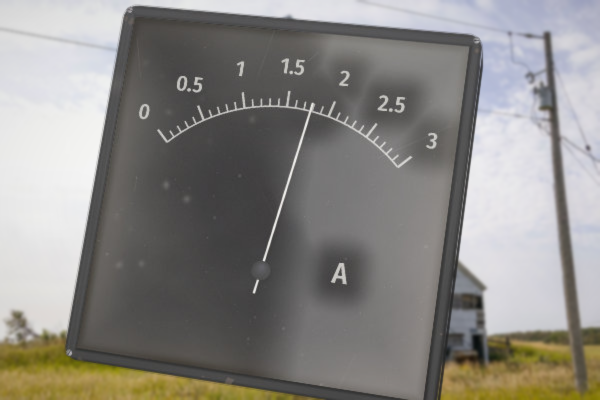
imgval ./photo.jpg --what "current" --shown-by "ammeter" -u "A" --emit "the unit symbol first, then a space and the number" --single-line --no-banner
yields A 1.8
